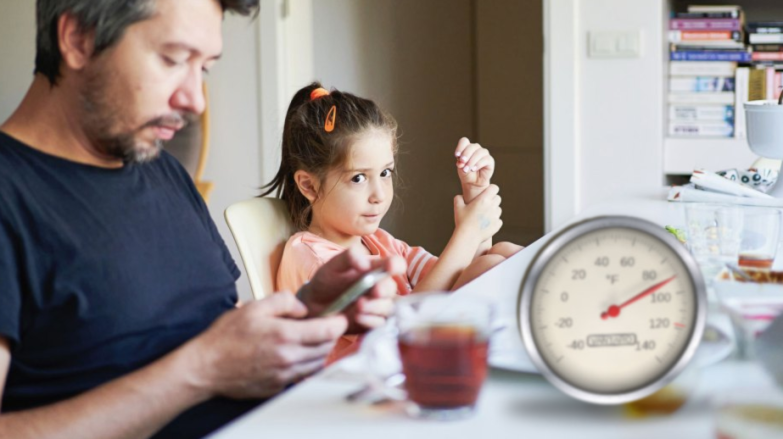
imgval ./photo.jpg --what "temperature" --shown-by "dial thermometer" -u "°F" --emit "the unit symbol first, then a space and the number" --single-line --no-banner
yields °F 90
